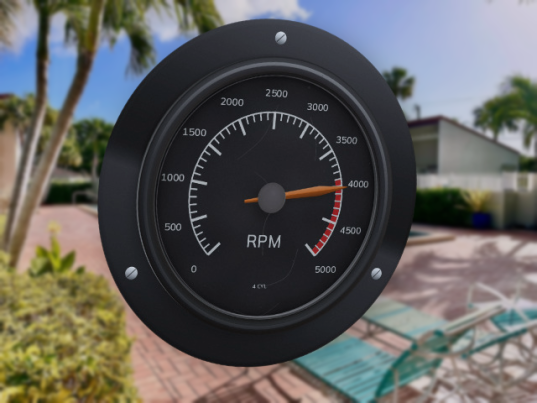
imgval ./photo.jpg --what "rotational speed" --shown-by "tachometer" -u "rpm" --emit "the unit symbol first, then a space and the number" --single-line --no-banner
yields rpm 4000
